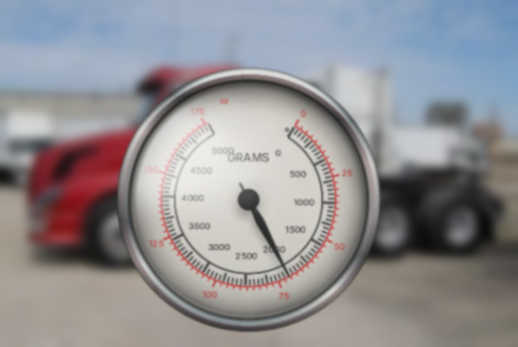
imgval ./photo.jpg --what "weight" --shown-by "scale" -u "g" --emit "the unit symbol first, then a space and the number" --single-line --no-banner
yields g 2000
